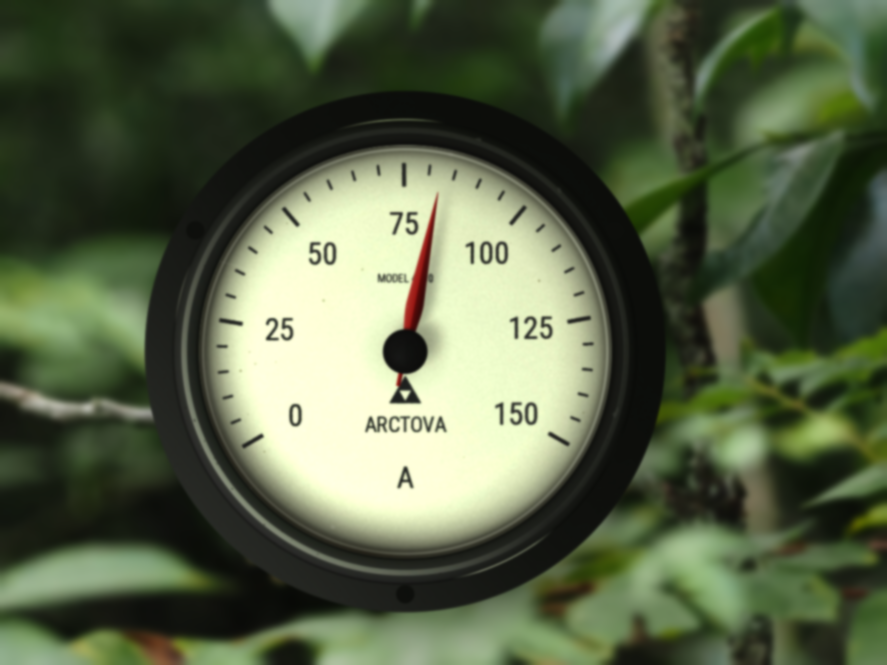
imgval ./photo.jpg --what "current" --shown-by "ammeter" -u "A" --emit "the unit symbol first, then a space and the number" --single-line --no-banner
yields A 82.5
